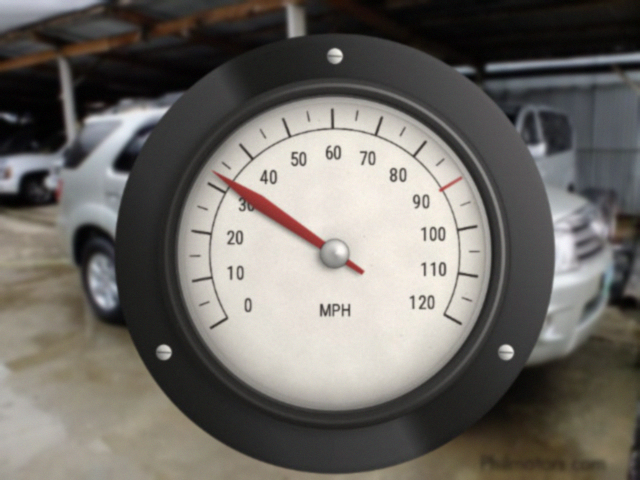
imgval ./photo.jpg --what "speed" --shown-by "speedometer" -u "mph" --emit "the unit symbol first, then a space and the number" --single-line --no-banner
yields mph 32.5
